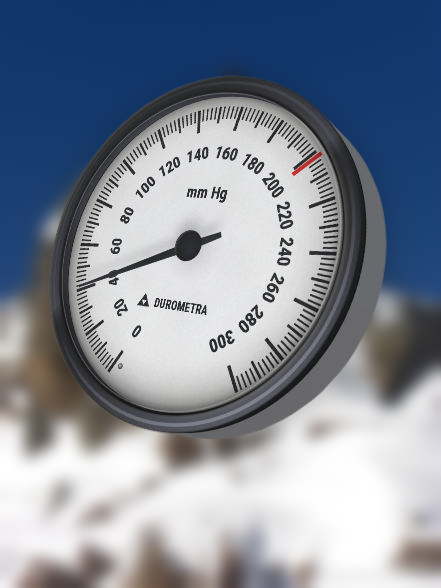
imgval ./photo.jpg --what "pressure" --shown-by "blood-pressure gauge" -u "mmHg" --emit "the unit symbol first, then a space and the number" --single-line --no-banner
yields mmHg 40
